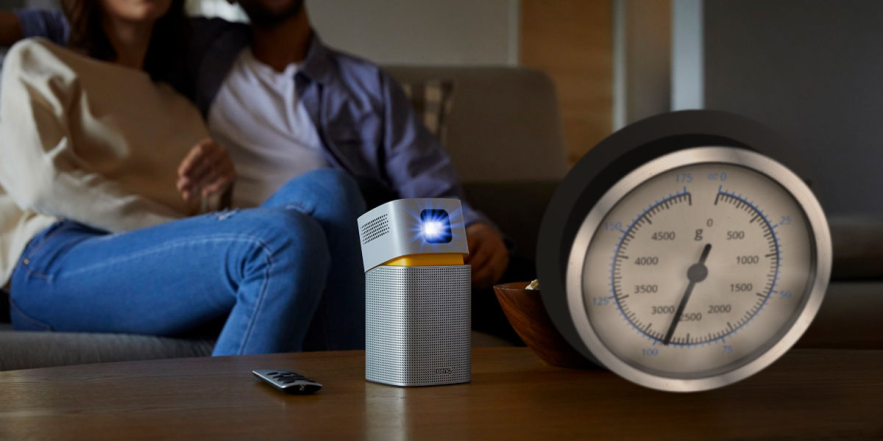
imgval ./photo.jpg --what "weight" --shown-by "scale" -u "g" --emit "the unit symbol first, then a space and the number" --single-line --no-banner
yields g 2750
